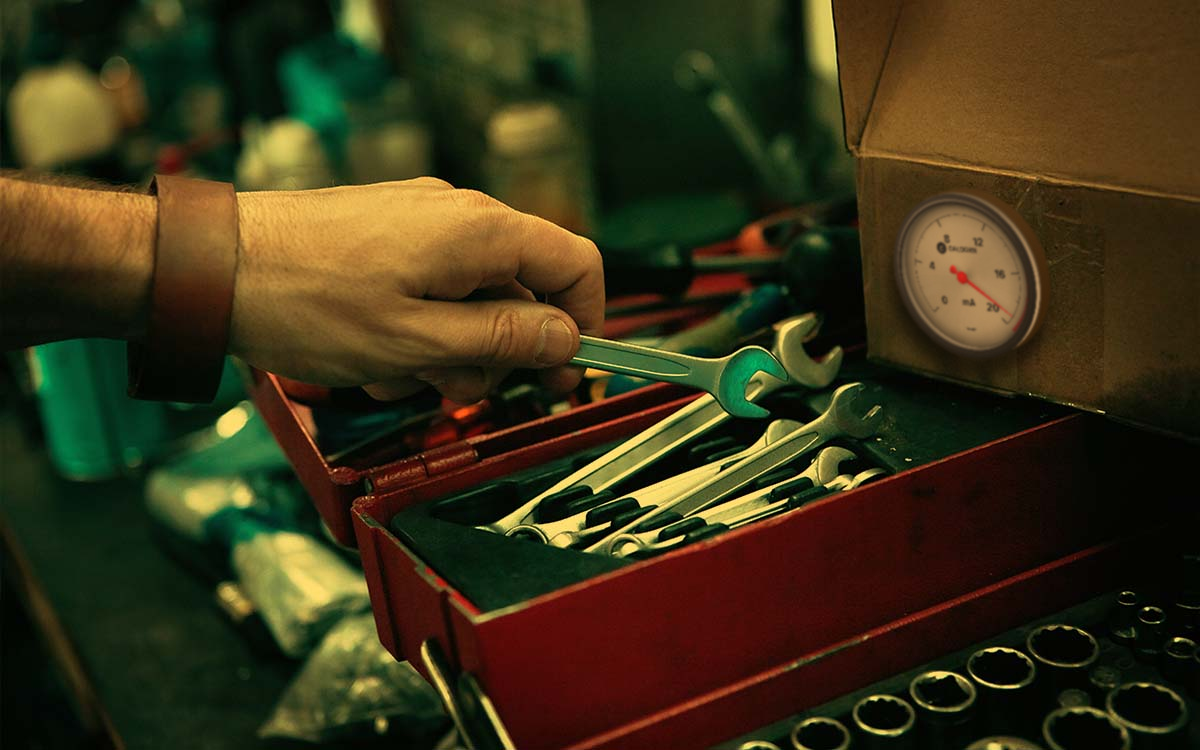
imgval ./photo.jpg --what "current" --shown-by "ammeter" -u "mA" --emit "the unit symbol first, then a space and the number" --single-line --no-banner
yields mA 19
